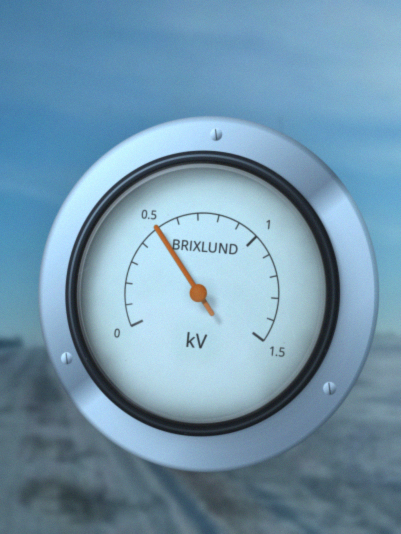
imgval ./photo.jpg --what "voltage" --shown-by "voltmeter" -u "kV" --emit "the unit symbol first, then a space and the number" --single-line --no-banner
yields kV 0.5
